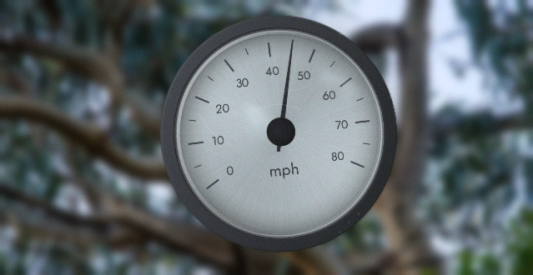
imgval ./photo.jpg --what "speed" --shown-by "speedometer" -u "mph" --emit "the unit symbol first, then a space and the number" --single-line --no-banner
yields mph 45
